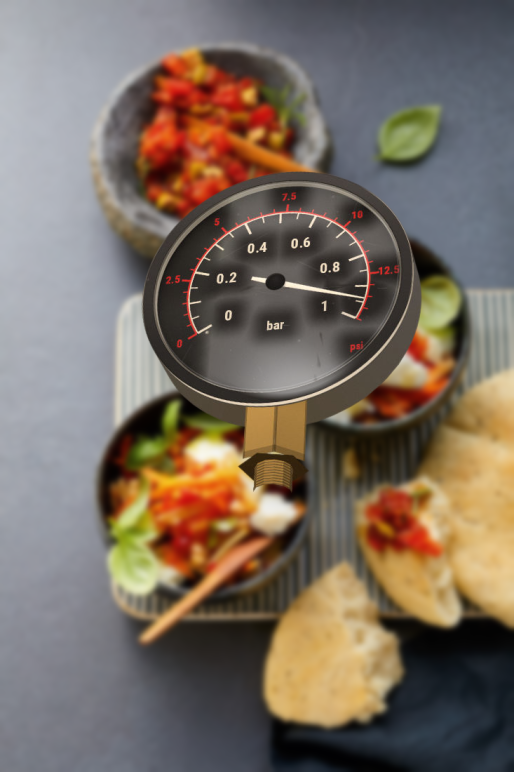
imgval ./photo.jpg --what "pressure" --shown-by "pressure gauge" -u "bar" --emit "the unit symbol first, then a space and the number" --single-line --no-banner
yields bar 0.95
